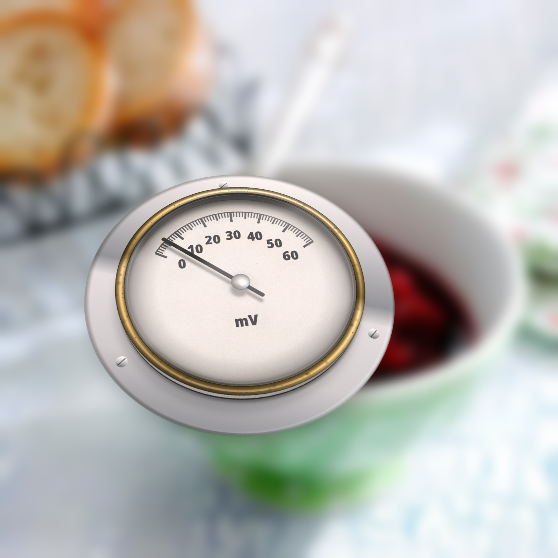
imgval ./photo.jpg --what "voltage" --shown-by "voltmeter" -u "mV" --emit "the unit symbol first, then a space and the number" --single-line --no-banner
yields mV 5
